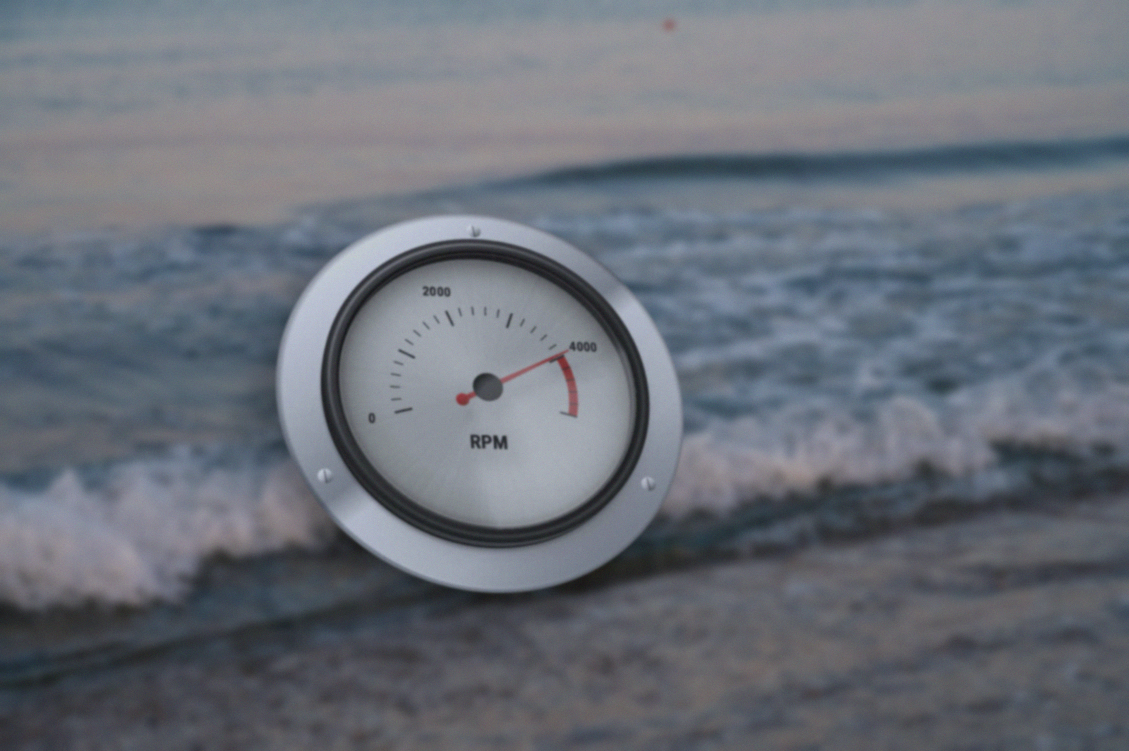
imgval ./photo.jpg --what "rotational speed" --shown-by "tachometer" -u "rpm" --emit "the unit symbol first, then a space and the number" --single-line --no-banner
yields rpm 4000
